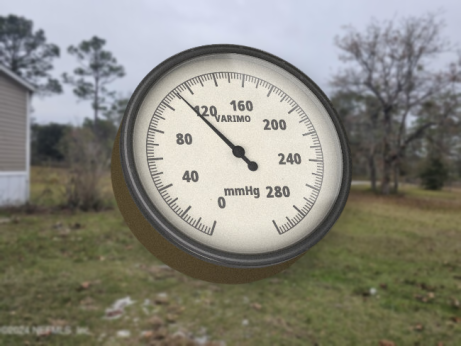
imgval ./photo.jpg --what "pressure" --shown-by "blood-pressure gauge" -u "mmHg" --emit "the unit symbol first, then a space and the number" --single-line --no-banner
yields mmHg 110
